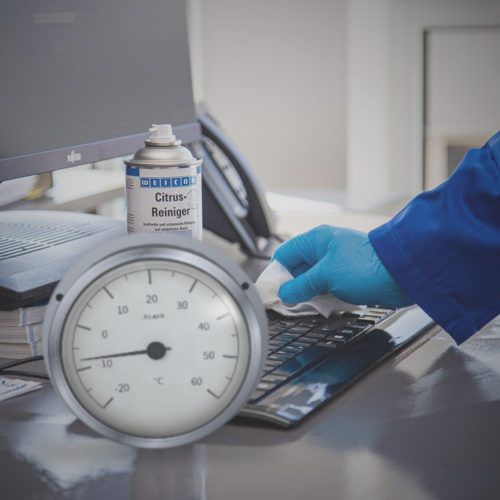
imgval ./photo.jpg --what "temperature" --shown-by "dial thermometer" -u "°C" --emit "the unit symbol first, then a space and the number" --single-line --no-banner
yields °C -7.5
